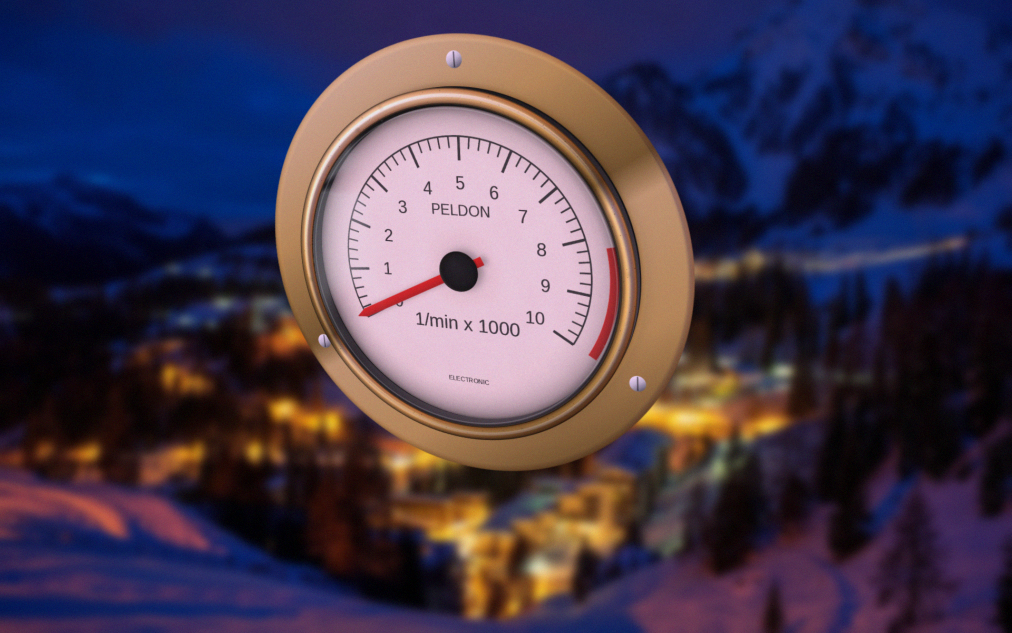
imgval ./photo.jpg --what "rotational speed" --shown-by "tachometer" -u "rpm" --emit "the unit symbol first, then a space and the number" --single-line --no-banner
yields rpm 100
